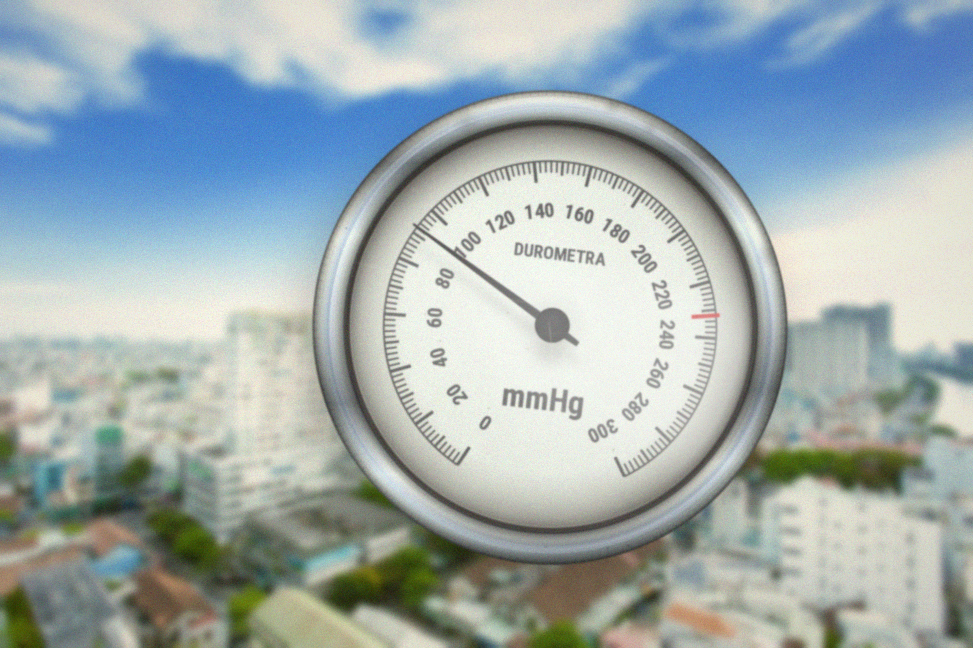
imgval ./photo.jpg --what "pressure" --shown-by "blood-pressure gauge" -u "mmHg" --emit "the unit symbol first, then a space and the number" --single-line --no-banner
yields mmHg 92
